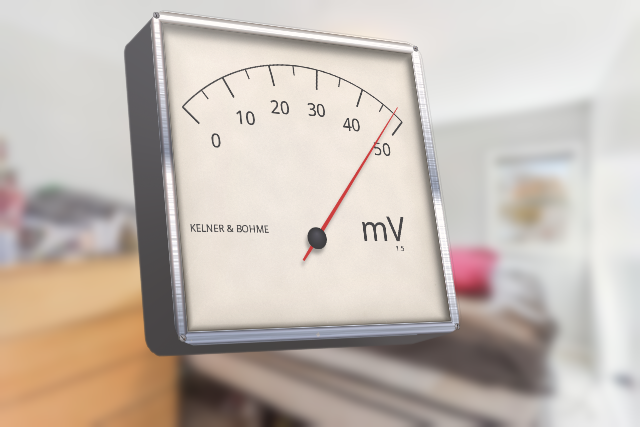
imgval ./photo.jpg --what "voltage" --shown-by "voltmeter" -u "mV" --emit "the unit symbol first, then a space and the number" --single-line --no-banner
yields mV 47.5
